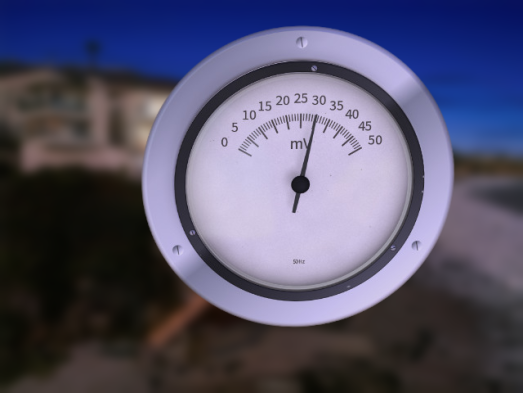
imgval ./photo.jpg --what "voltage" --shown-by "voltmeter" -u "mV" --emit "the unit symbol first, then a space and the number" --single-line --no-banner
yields mV 30
